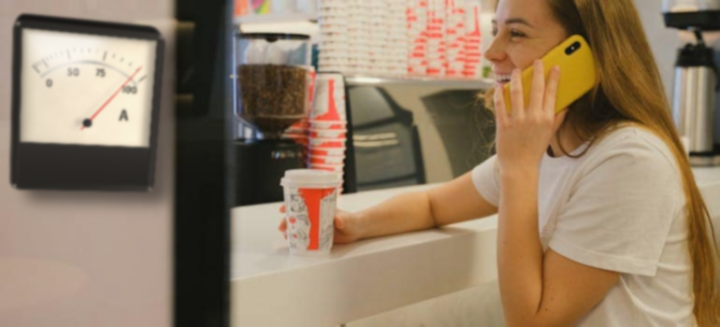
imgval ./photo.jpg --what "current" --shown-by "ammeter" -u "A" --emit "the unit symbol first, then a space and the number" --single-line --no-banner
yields A 95
